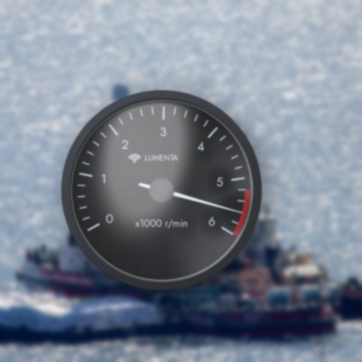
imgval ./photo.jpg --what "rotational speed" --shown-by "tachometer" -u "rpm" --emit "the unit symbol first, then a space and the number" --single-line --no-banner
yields rpm 5600
